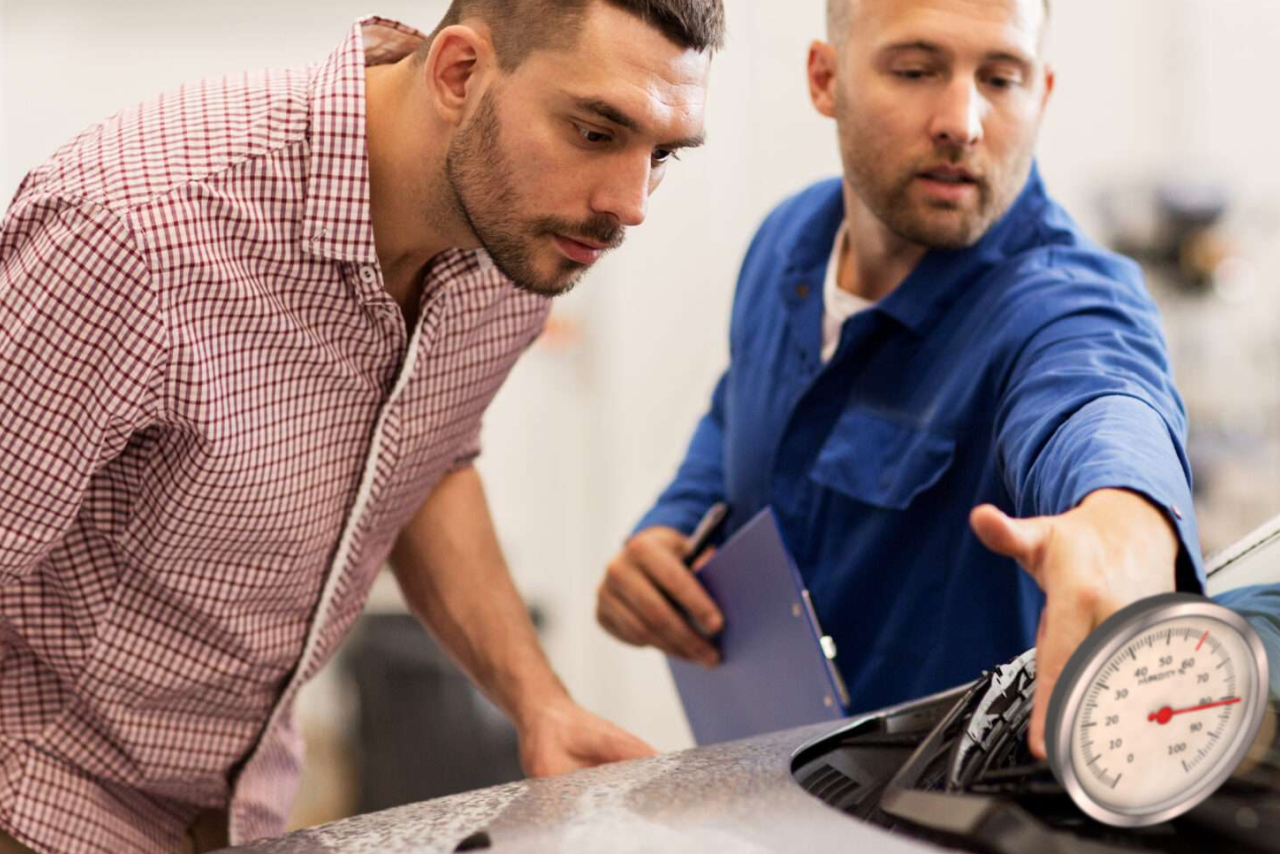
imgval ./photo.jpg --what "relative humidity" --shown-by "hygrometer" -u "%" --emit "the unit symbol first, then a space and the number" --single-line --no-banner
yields % 80
